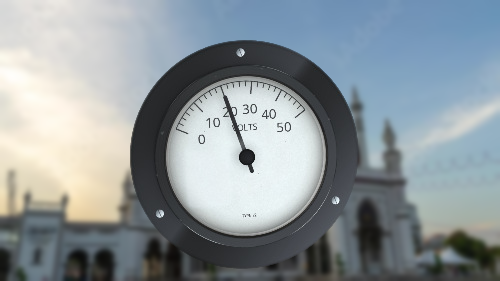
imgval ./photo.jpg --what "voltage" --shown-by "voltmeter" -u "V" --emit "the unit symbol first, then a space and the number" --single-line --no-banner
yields V 20
